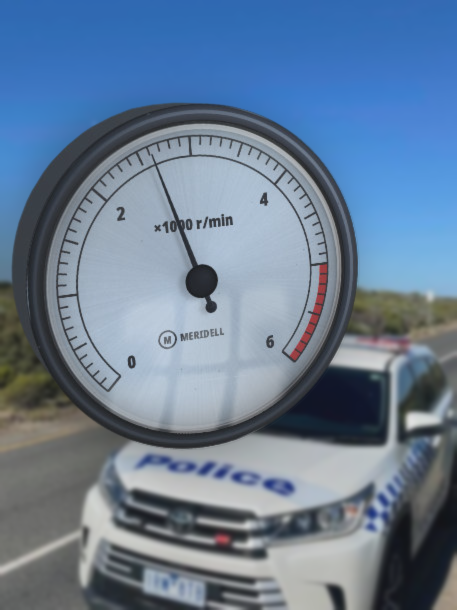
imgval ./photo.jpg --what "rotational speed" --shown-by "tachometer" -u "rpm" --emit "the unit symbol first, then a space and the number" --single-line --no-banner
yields rpm 2600
